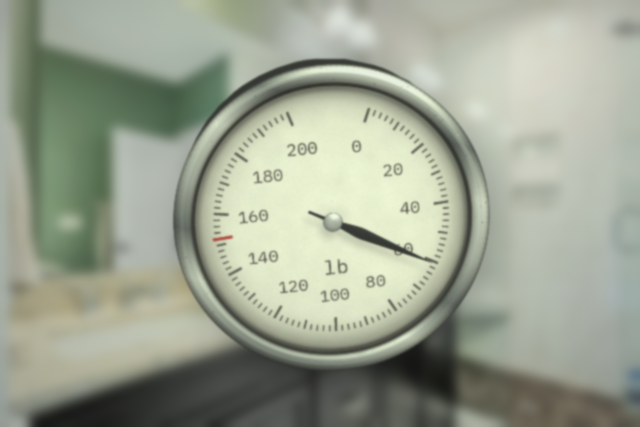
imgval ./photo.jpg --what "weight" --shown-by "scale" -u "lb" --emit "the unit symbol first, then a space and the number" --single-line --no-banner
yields lb 60
